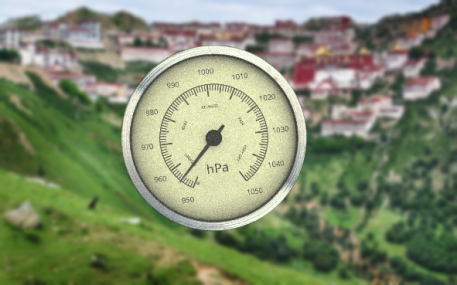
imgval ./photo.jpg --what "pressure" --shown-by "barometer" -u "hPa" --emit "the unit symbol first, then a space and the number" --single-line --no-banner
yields hPa 955
